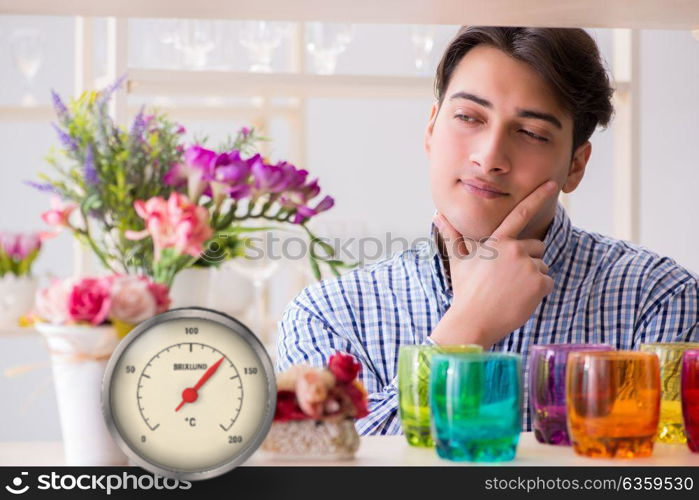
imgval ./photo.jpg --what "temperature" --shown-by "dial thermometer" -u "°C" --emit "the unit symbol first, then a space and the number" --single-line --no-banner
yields °C 130
